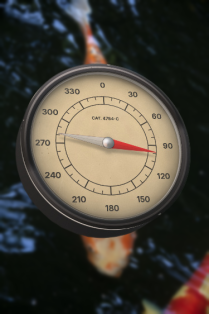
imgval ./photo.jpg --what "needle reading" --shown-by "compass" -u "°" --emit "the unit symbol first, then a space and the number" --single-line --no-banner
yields ° 100
